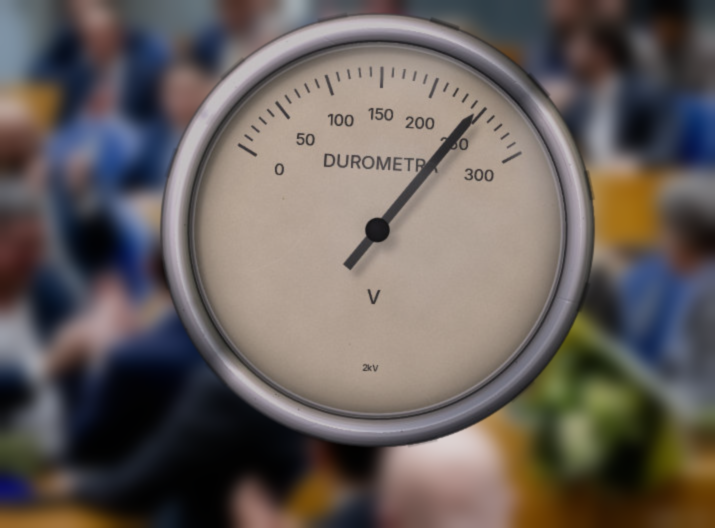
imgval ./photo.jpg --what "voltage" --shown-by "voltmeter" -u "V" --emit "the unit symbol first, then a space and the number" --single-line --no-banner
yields V 245
